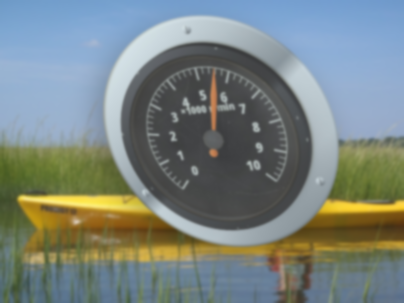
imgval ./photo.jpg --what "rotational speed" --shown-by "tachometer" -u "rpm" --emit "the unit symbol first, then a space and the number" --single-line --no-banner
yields rpm 5600
